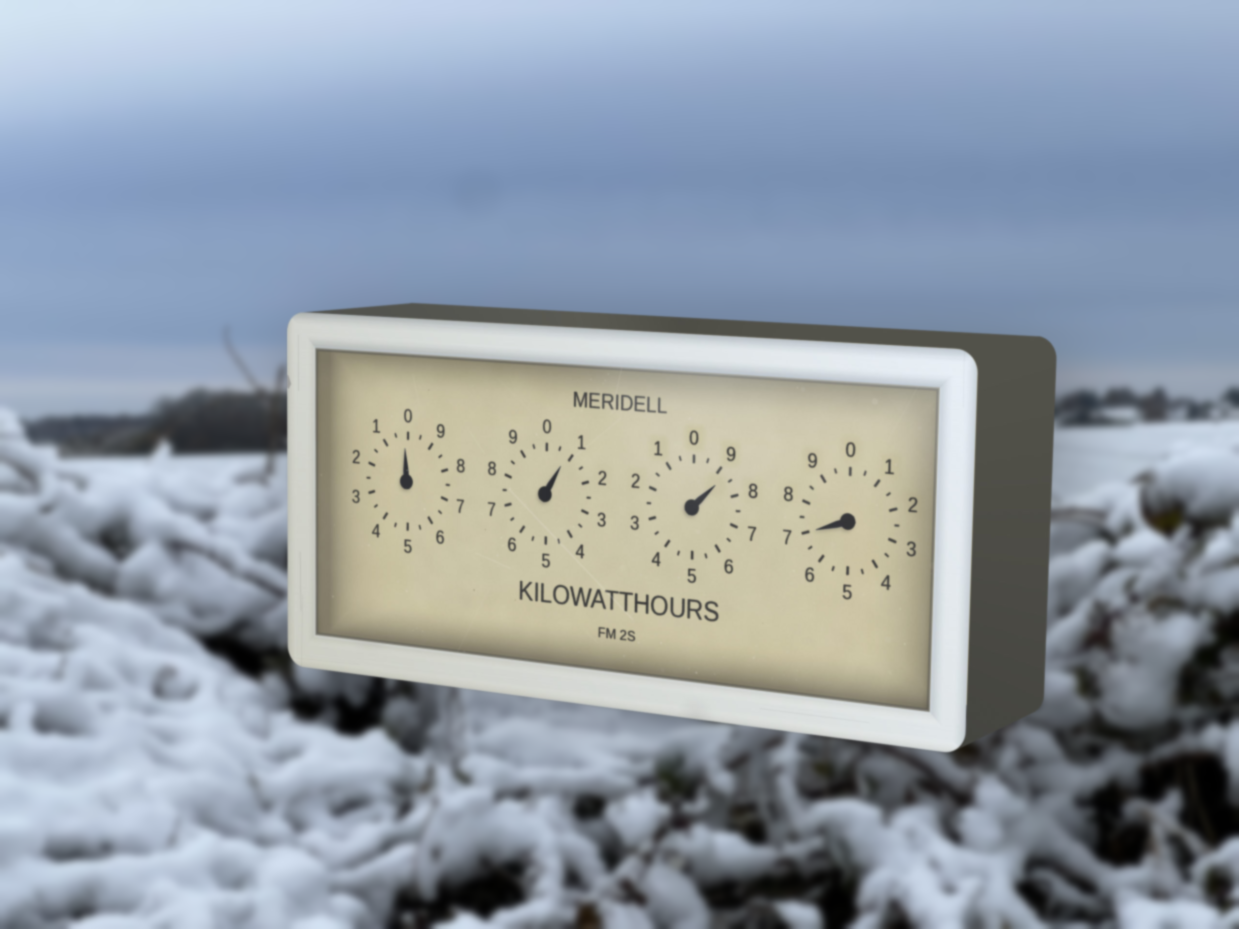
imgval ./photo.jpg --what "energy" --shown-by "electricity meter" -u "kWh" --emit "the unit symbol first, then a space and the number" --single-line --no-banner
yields kWh 87
